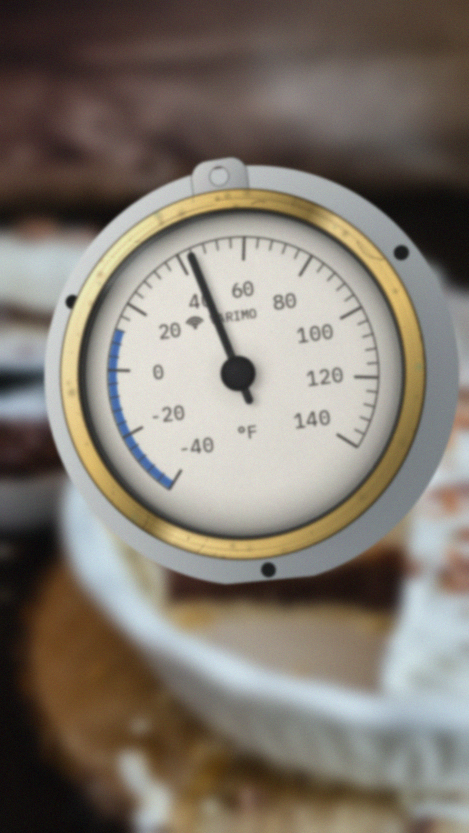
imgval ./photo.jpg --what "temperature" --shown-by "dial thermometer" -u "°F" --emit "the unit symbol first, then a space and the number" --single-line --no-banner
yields °F 44
